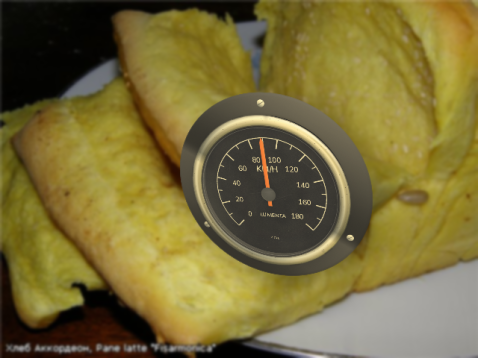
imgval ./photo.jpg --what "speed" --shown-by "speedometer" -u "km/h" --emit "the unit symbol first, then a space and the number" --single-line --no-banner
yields km/h 90
